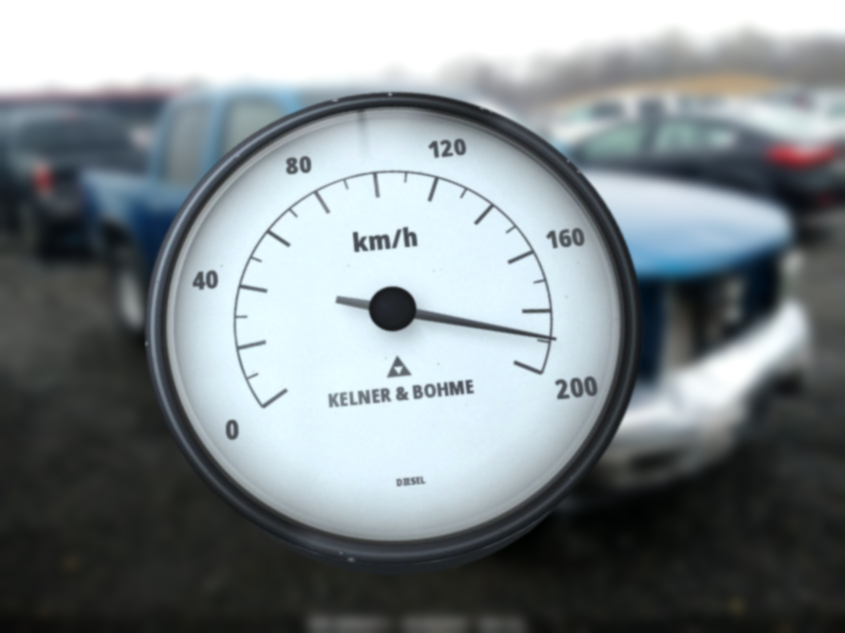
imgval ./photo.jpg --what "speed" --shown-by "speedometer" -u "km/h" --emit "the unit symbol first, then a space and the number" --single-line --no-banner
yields km/h 190
